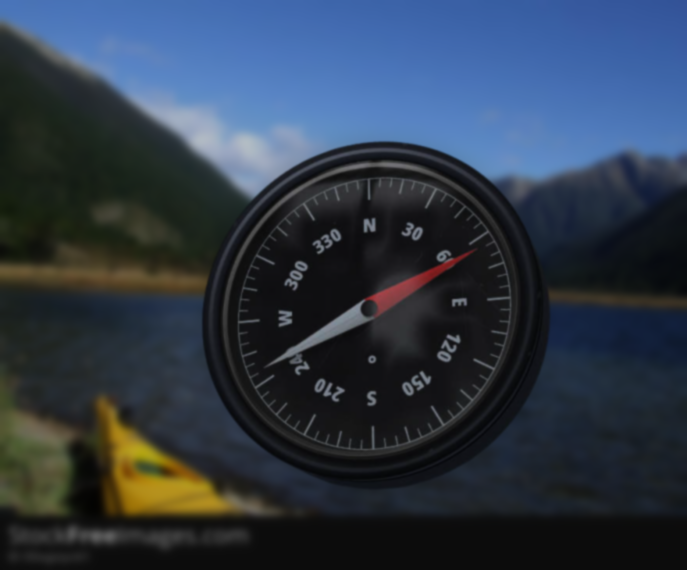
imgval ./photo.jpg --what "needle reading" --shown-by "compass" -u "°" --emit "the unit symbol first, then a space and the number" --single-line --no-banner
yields ° 65
